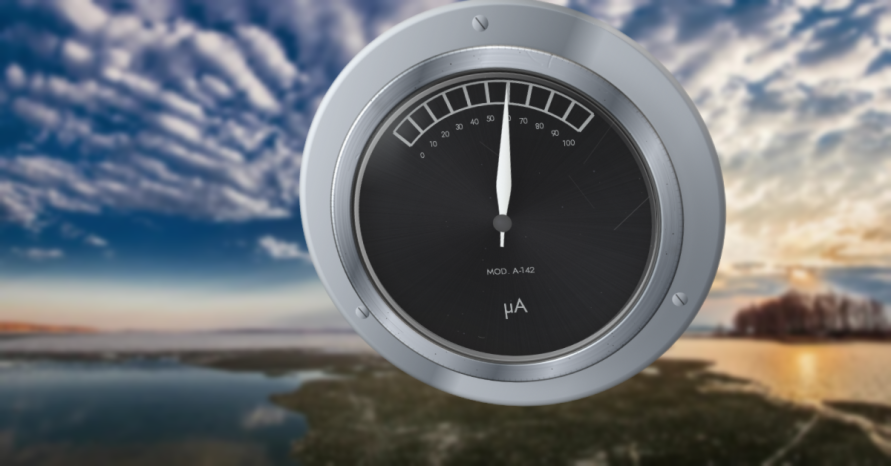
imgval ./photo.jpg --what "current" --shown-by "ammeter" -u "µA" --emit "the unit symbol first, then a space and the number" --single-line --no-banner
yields µA 60
